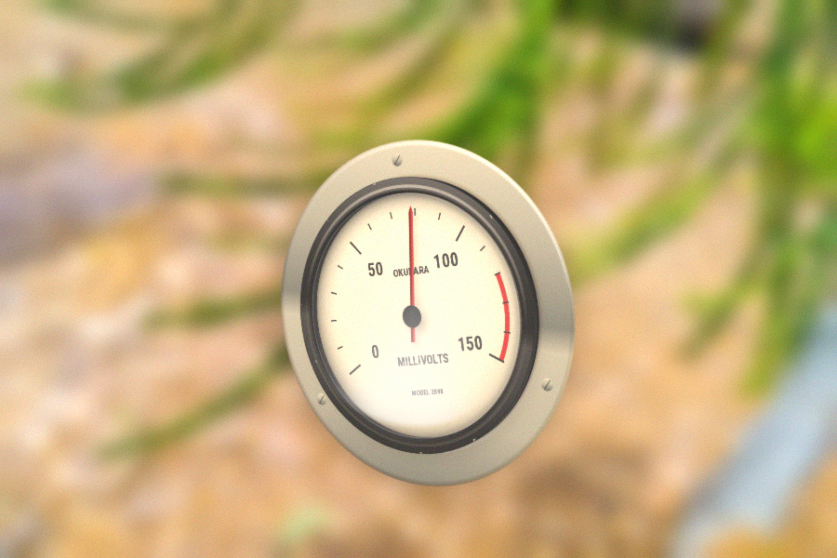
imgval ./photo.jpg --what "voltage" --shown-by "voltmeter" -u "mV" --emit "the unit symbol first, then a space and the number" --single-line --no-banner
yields mV 80
